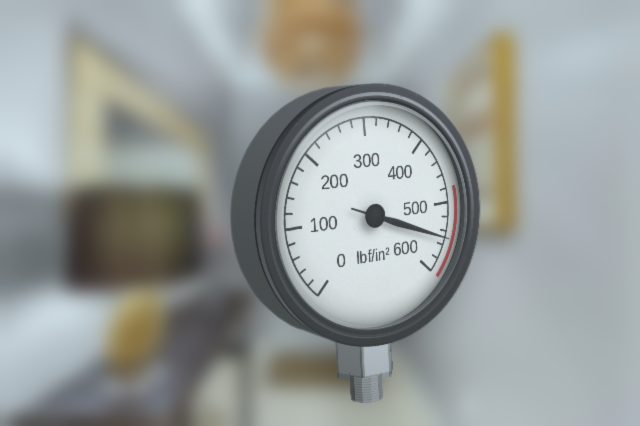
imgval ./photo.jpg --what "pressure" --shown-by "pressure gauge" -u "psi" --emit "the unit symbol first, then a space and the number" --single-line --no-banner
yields psi 550
